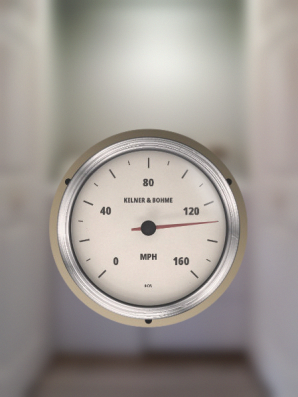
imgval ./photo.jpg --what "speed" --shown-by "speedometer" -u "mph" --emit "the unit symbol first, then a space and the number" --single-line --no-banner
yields mph 130
